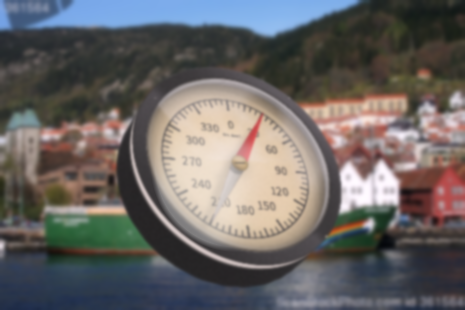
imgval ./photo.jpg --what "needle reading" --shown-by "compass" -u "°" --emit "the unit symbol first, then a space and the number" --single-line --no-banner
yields ° 30
